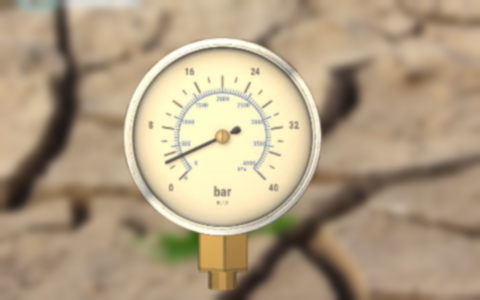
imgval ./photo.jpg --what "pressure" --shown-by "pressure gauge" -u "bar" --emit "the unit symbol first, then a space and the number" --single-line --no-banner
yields bar 3
